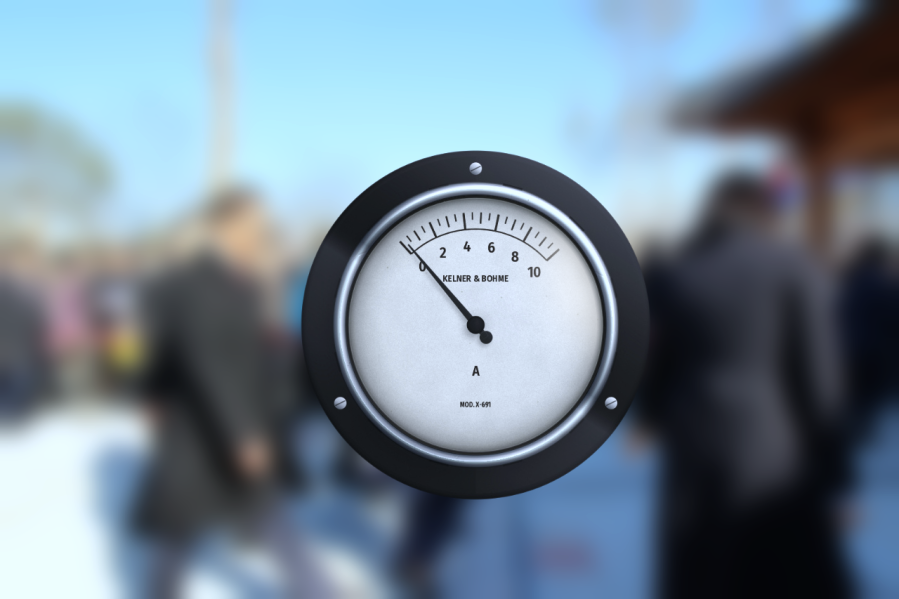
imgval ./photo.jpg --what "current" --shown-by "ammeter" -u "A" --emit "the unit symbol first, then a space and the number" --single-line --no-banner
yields A 0.25
